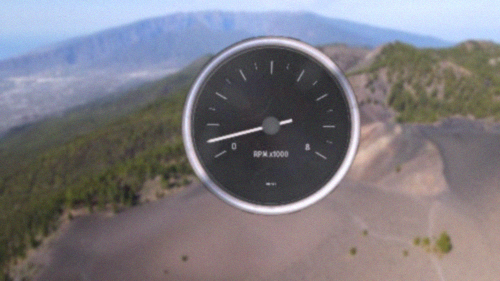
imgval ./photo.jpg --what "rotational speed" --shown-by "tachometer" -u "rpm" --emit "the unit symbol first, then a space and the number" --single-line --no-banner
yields rpm 500
